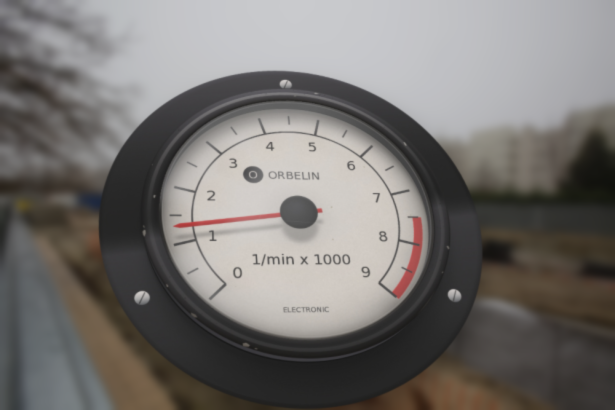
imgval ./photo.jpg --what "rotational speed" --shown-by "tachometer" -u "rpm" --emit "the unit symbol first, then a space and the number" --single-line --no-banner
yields rpm 1250
